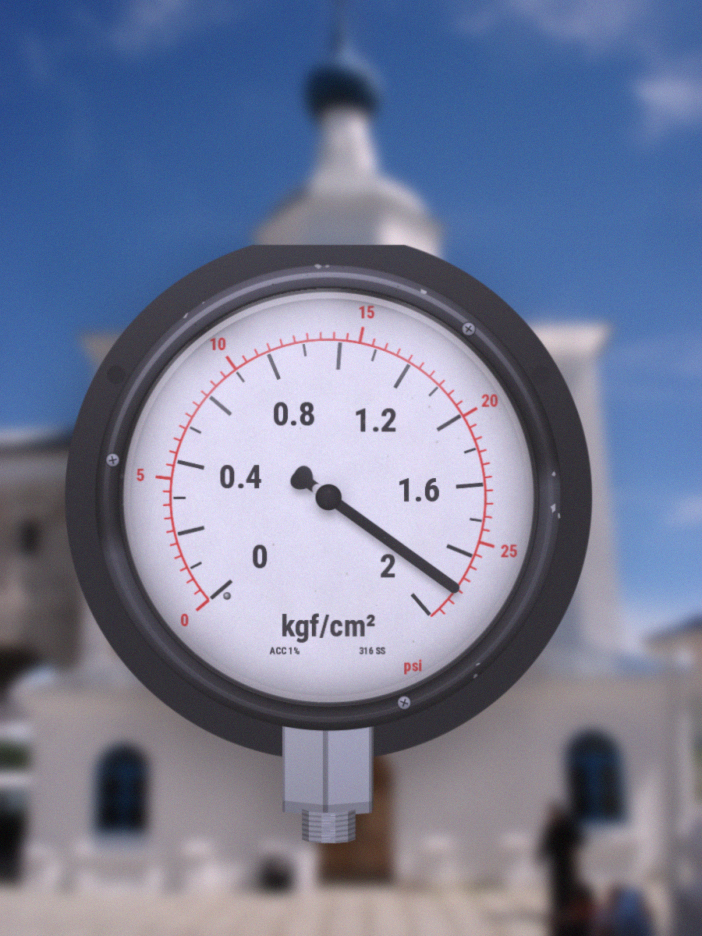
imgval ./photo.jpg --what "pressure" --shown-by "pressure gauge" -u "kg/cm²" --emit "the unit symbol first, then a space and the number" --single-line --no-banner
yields kg/cm² 1.9
